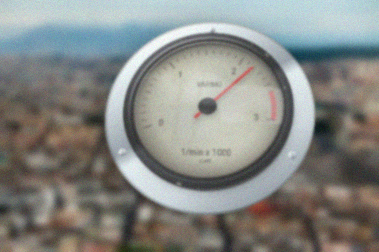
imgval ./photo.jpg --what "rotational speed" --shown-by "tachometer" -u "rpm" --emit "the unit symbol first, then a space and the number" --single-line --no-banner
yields rpm 2200
